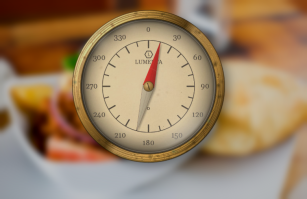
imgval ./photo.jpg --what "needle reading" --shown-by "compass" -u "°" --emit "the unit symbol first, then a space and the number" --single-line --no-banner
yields ° 15
